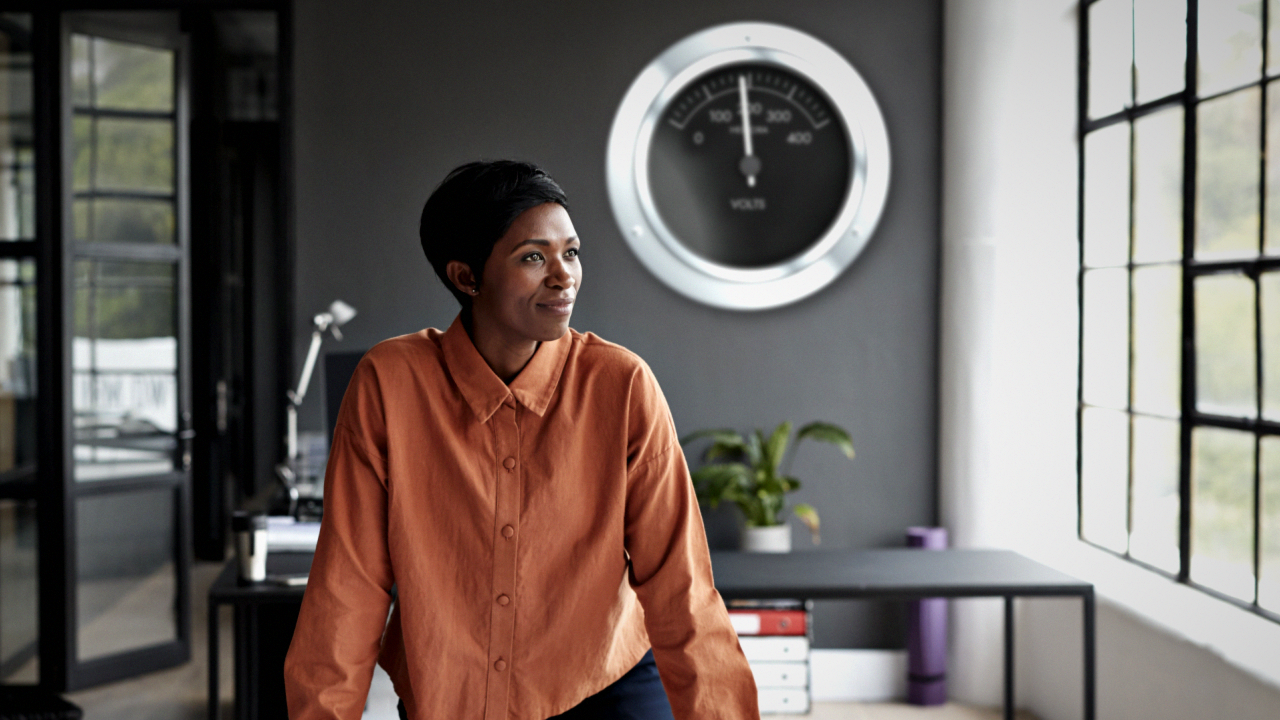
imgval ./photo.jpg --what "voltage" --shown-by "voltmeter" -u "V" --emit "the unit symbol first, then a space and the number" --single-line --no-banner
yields V 180
